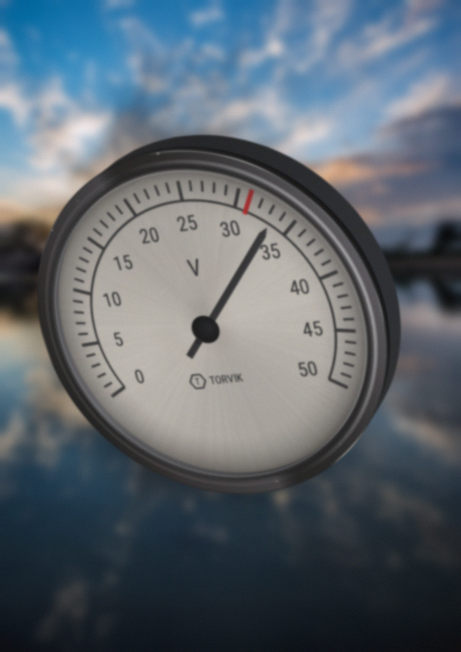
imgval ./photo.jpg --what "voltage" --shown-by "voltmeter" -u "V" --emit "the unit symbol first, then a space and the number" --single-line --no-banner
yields V 33.5
